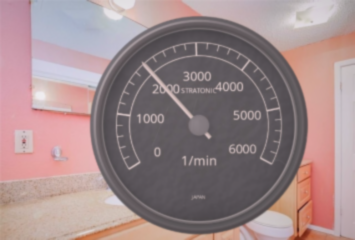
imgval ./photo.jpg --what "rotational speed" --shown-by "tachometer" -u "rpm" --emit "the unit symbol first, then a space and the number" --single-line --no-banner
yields rpm 2000
